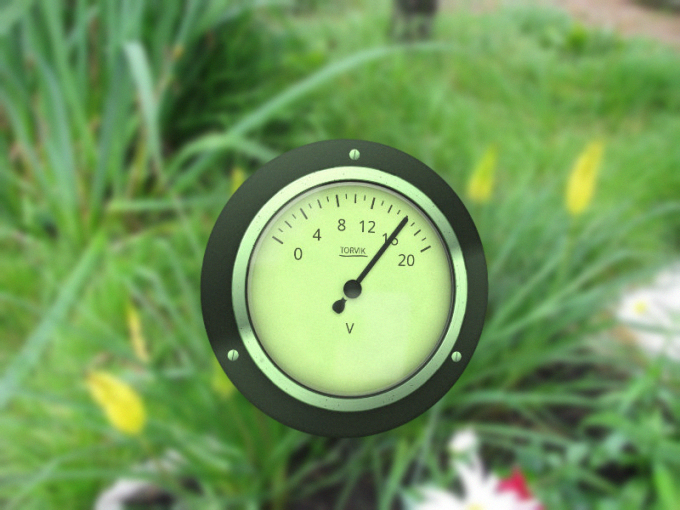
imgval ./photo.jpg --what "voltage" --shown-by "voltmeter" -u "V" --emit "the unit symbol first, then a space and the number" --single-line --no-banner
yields V 16
